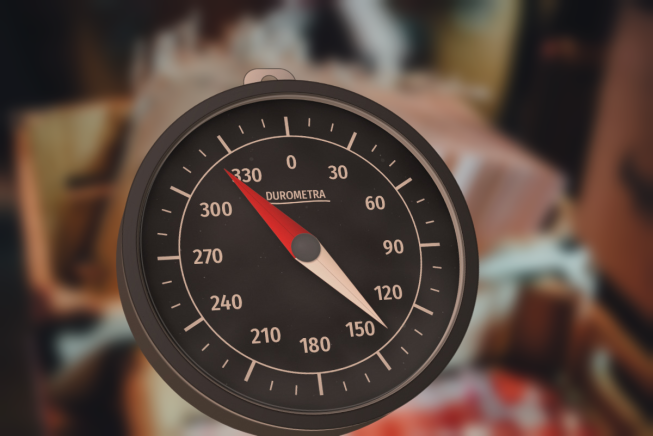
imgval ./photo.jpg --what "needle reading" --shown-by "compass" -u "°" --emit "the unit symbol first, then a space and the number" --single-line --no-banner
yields ° 320
